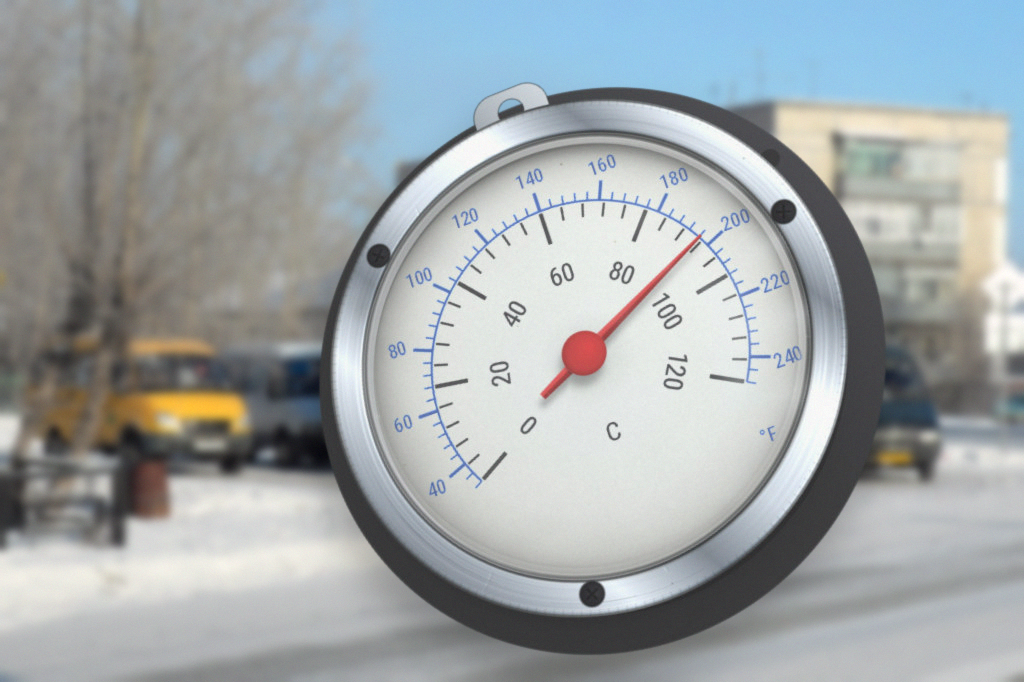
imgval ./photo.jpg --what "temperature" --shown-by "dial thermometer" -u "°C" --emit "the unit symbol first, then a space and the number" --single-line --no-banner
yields °C 92
